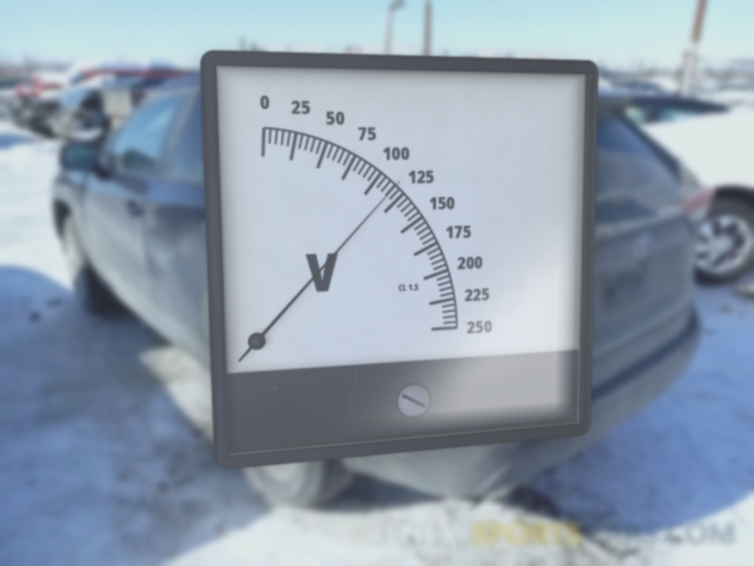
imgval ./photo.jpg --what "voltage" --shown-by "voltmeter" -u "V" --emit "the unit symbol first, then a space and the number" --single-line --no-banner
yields V 115
